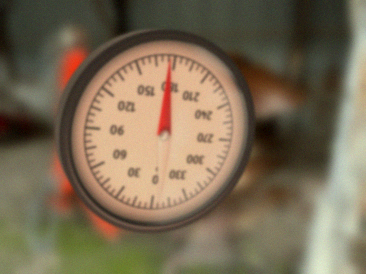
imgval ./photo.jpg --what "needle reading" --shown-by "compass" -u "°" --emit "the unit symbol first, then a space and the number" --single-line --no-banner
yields ° 175
